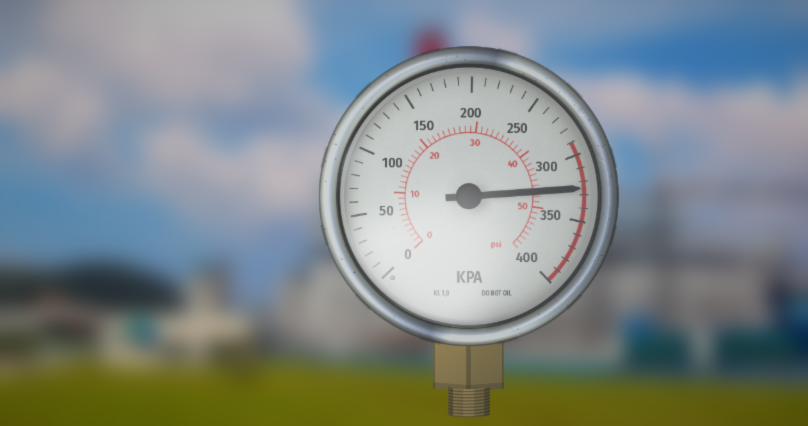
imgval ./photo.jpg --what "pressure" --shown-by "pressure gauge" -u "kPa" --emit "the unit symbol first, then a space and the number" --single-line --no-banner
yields kPa 325
